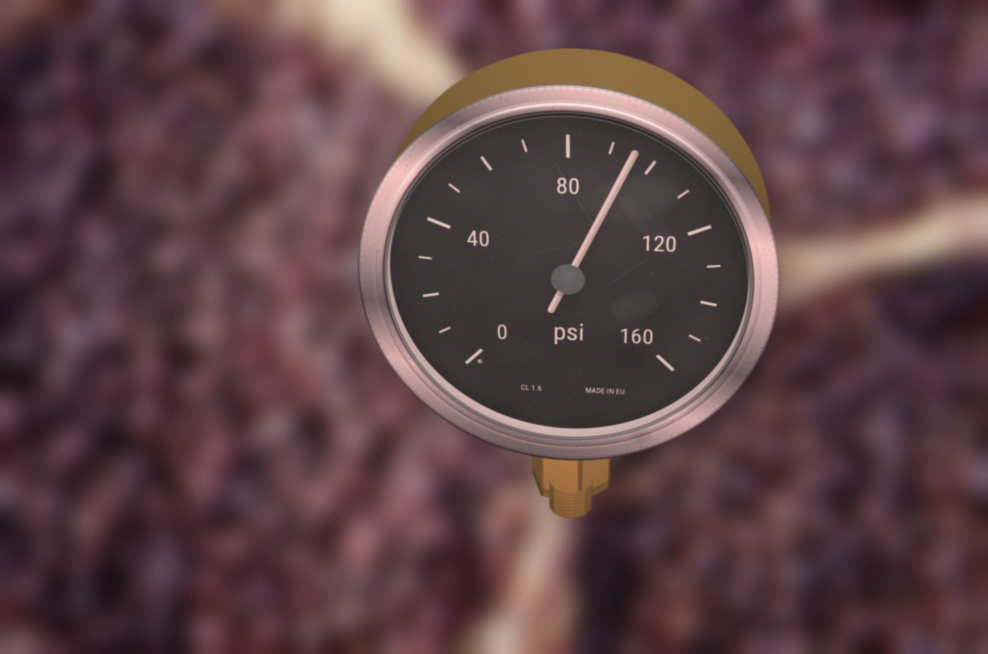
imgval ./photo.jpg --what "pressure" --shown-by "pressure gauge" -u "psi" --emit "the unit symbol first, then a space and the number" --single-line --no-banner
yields psi 95
